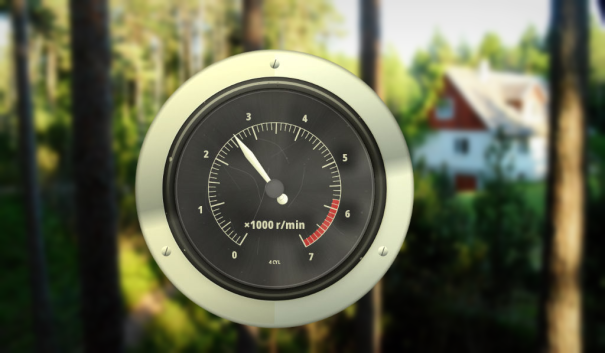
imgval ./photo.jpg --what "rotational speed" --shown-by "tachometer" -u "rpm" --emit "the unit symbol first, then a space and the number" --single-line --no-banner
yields rpm 2600
